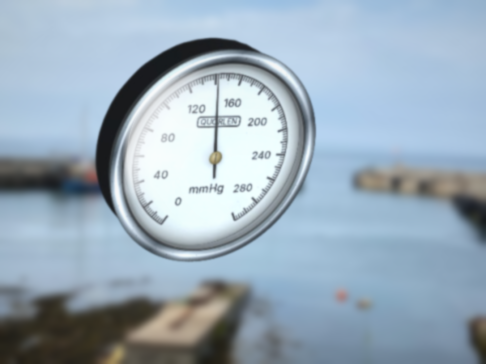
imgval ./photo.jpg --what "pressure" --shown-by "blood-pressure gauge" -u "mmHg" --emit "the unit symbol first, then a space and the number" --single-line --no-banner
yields mmHg 140
